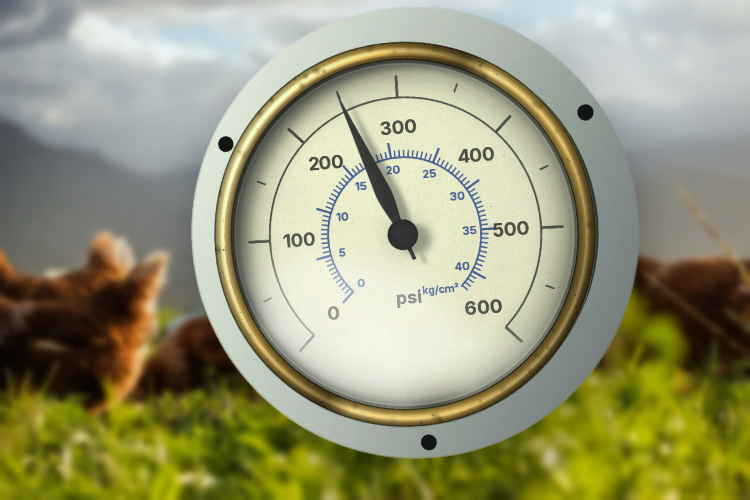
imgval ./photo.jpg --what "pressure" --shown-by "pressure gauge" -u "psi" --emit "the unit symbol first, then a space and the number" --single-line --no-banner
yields psi 250
